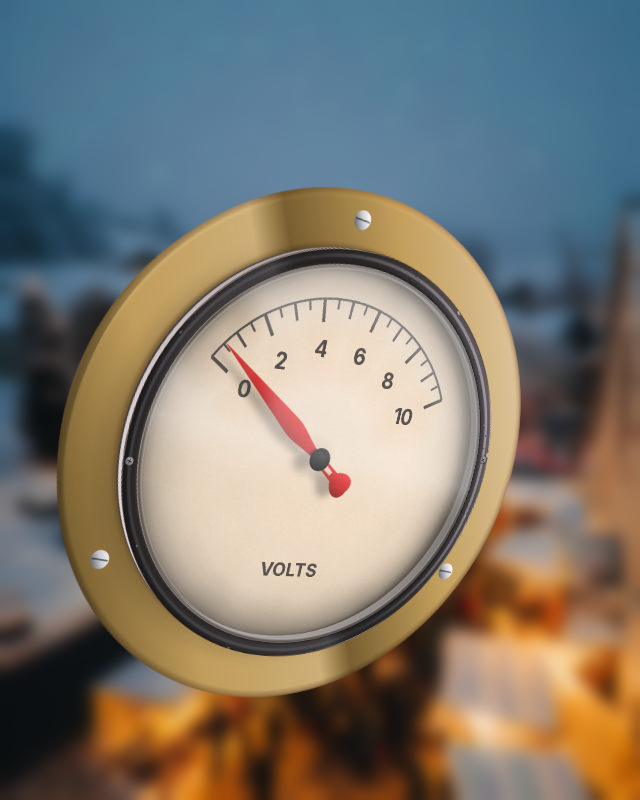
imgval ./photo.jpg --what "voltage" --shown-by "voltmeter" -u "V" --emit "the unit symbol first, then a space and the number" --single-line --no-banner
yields V 0.5
